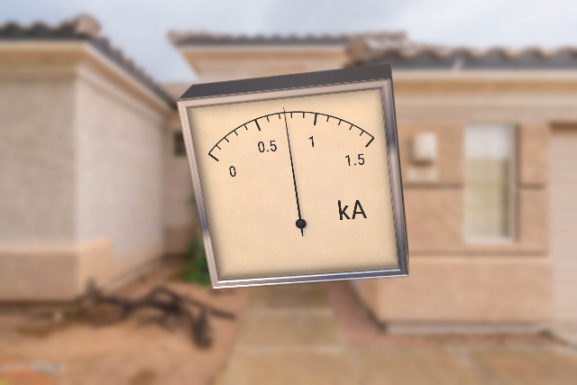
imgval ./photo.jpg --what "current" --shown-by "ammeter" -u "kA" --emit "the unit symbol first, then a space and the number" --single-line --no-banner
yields kA 0.75
